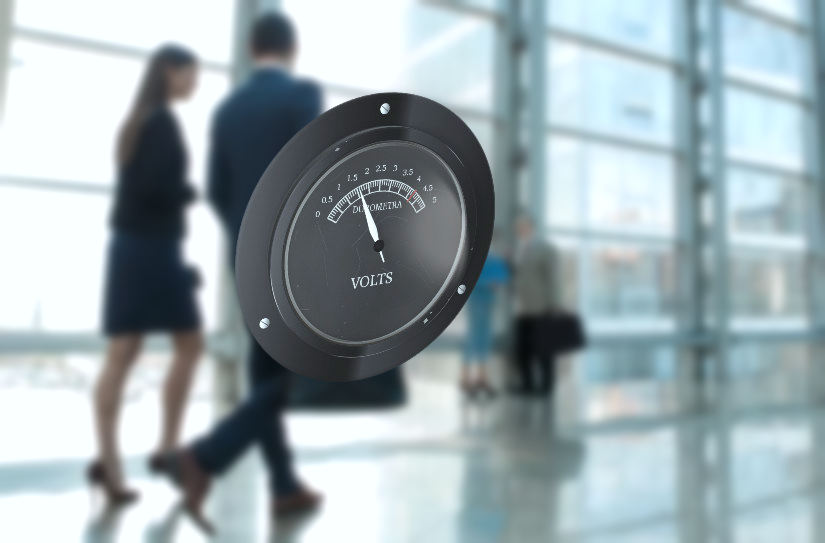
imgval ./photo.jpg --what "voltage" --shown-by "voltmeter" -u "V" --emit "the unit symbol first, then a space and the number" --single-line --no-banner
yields V 1.5
